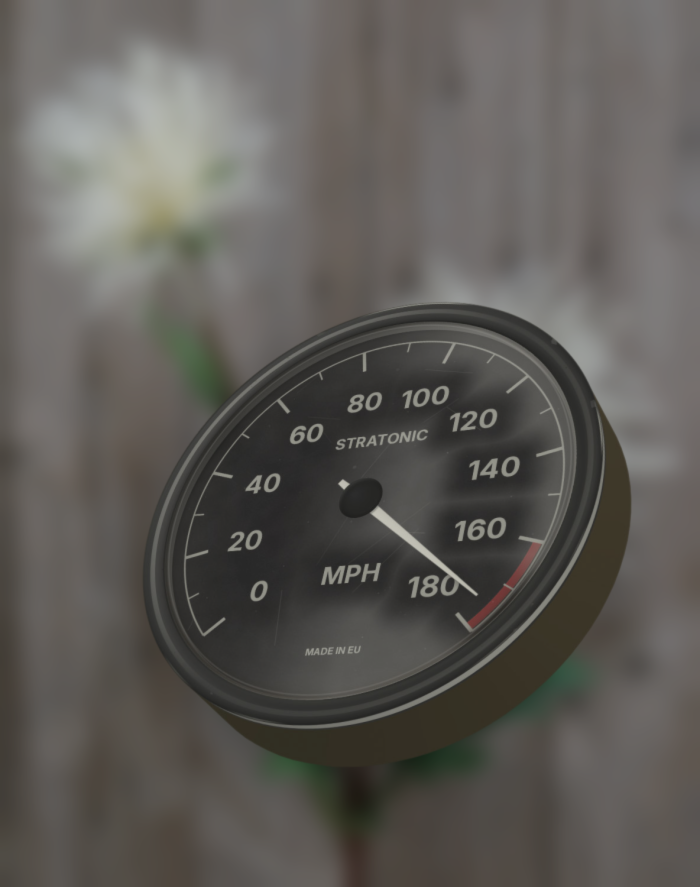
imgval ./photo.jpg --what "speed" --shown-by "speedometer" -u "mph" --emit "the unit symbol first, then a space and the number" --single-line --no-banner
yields mph 175
